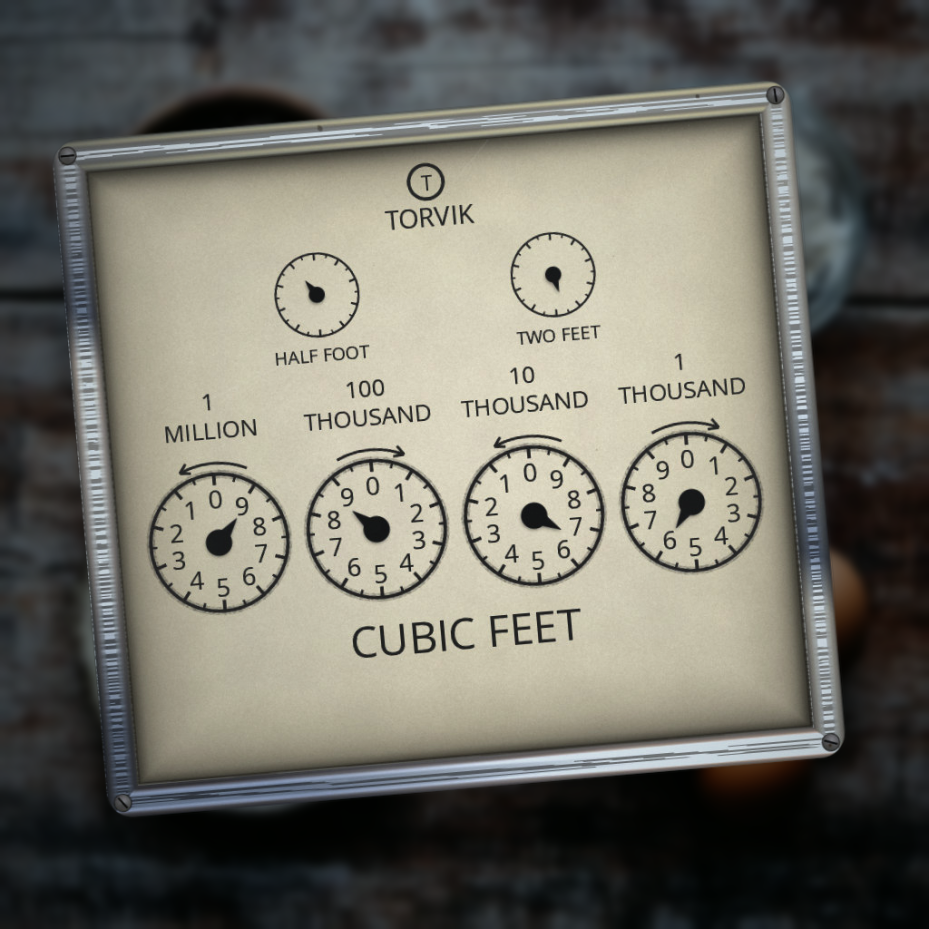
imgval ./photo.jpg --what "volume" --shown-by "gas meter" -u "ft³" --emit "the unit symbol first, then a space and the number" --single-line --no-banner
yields ft³ 886600
